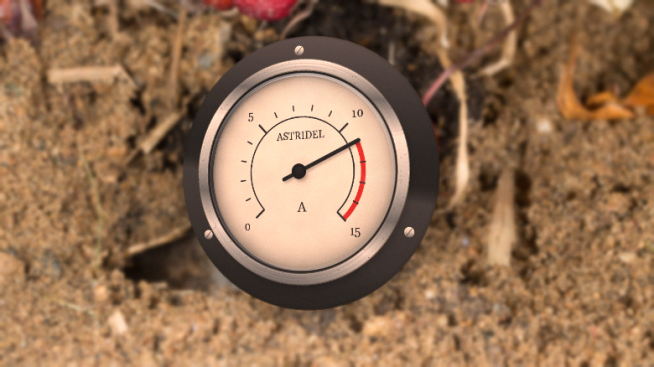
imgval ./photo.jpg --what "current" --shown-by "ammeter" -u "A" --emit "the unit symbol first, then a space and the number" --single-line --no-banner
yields A 11
